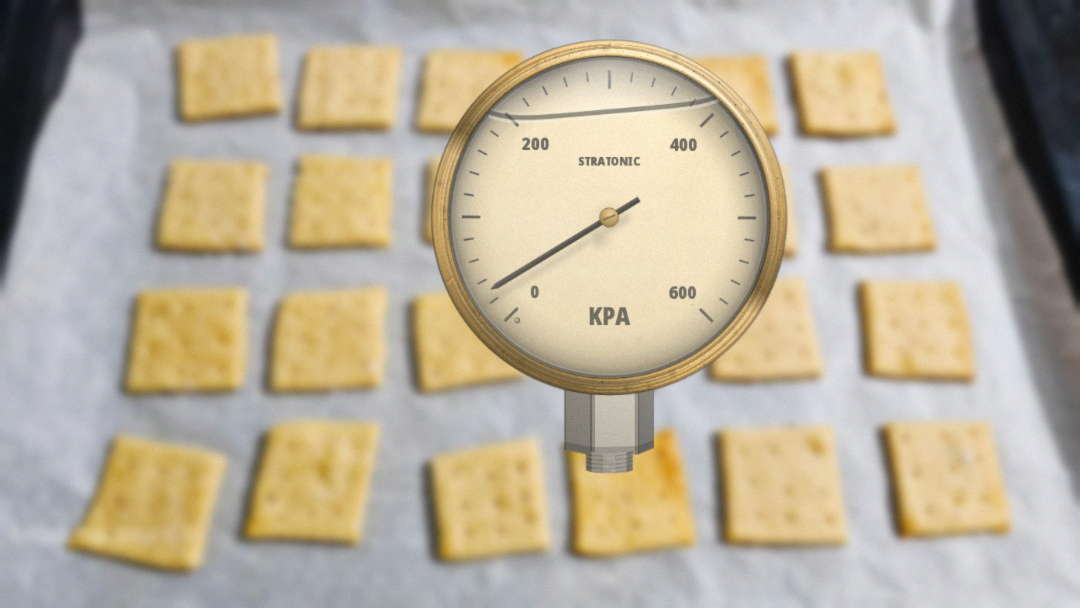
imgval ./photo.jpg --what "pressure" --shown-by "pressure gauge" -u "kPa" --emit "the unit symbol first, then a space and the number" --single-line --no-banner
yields kPa 30
